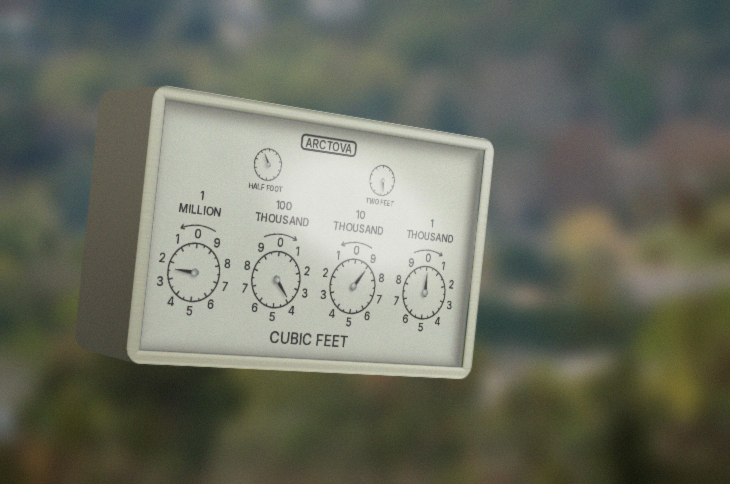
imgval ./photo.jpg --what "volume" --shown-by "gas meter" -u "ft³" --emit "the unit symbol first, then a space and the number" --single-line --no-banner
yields ft³ 239000
